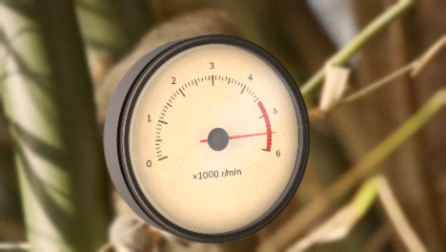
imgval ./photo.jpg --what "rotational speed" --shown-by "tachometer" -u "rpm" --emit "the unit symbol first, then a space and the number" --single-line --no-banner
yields rpm 5500
